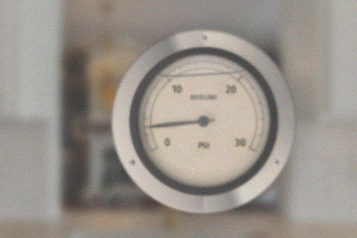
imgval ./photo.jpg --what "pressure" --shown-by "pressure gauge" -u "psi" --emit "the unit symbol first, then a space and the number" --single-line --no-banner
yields psi 3
